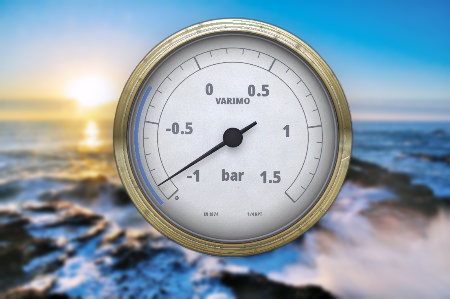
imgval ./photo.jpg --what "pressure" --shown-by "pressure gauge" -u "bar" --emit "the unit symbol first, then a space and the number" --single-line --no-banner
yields bar -0.9
